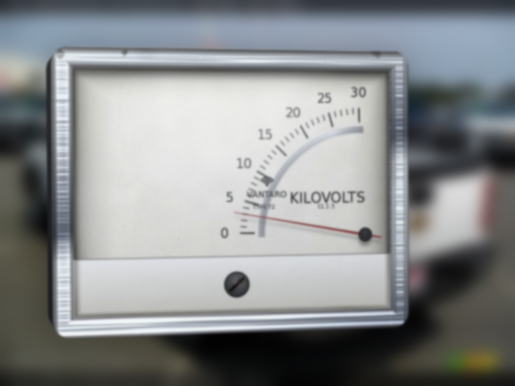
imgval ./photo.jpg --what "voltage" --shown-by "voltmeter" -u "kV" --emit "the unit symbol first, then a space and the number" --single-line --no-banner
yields kV 3
